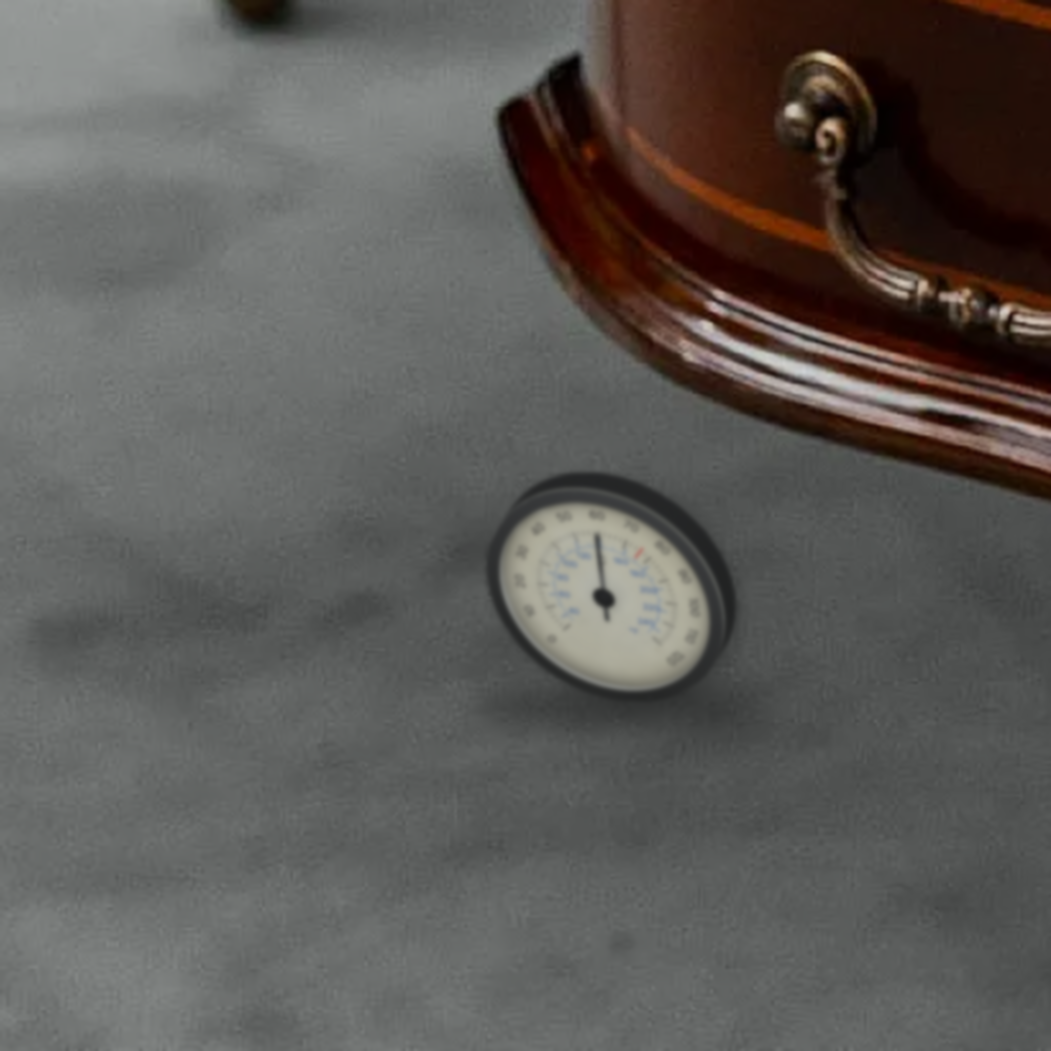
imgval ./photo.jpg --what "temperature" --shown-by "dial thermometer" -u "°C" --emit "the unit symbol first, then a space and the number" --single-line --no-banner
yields °C 60
